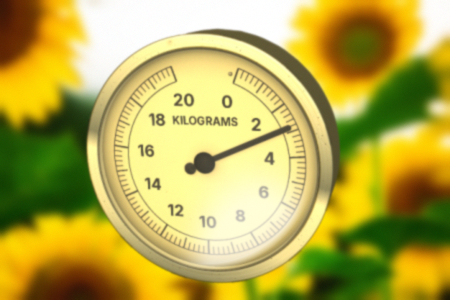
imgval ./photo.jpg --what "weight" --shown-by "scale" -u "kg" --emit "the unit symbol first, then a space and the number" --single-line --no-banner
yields kg 2.8
